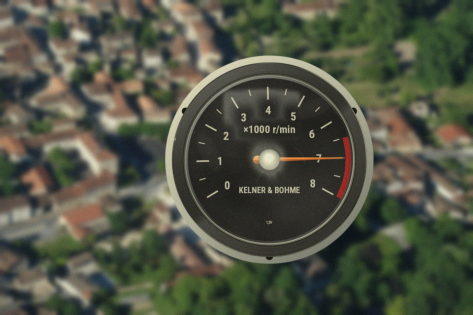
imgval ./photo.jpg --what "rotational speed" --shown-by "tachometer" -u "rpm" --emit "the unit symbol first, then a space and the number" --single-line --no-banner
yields rpm 7000
